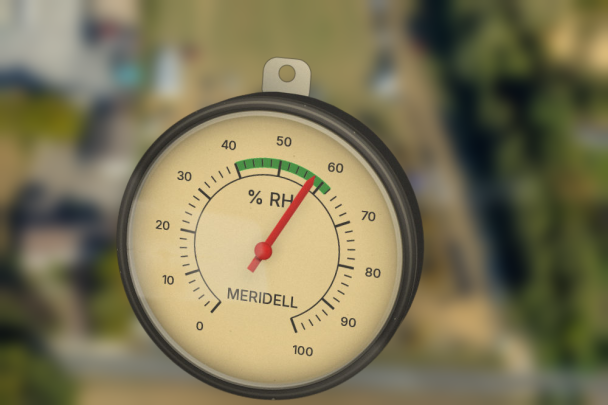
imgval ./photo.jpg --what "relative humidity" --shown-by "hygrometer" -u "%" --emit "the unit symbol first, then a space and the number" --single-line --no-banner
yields % 58
